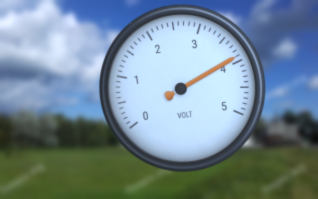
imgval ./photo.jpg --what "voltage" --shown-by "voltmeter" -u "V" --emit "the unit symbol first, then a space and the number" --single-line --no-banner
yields V 3.9
